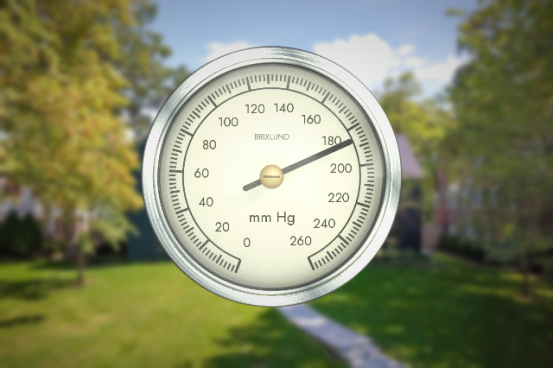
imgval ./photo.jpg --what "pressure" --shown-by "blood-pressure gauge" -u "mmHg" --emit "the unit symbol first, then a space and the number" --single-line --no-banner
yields mmHg 186
